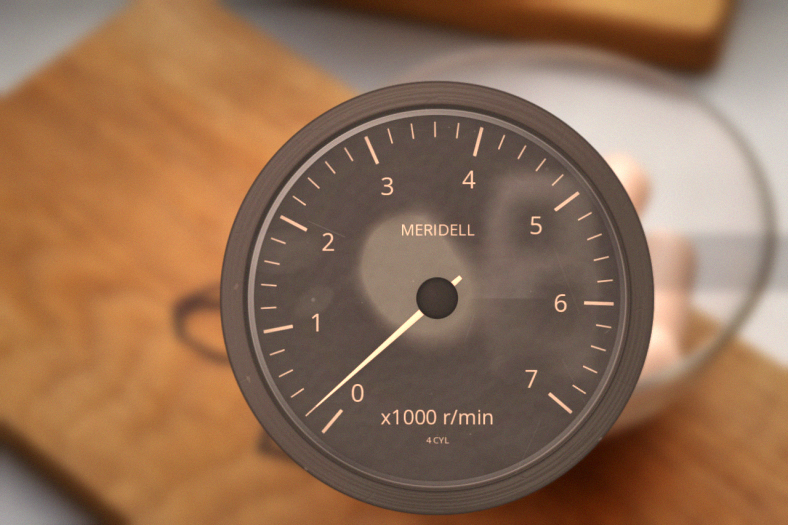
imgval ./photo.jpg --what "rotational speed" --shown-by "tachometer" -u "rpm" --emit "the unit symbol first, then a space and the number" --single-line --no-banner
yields rpm 200
